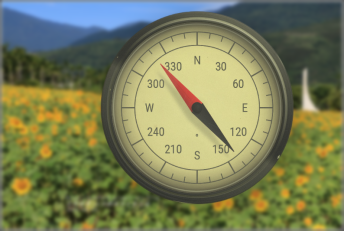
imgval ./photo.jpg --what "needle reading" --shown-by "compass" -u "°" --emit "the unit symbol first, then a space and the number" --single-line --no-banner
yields ° 320
